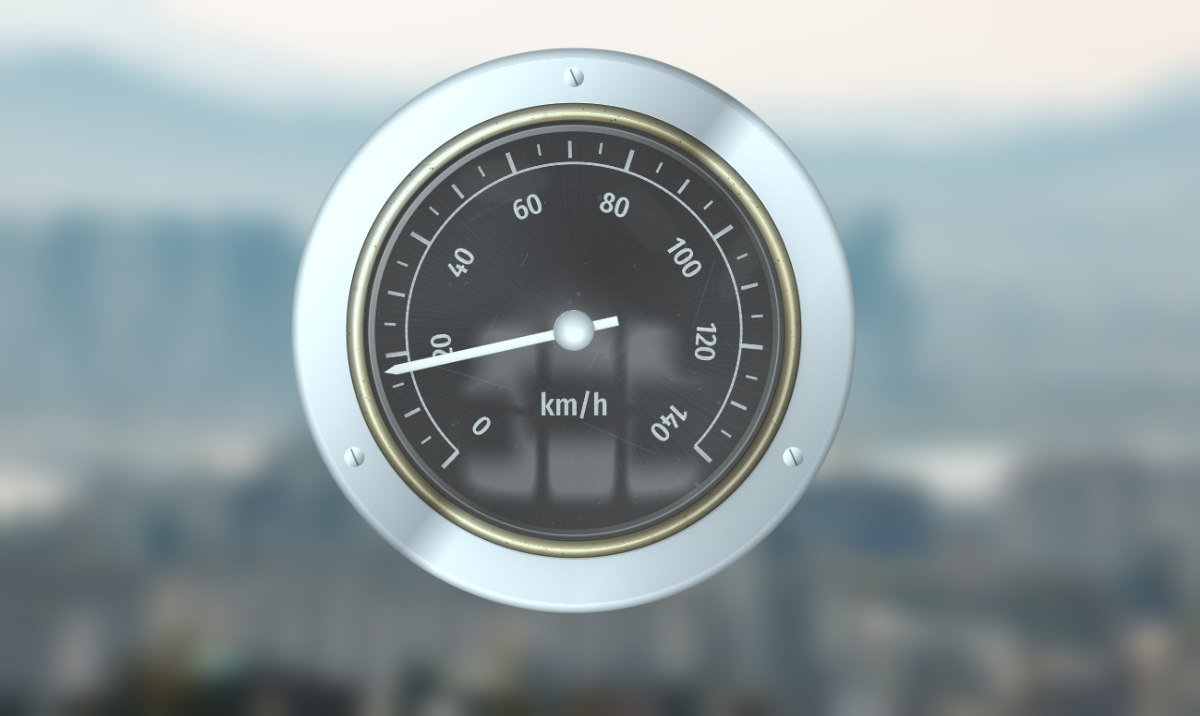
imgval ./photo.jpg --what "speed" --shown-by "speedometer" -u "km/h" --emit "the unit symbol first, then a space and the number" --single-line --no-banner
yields km/h 17.5
